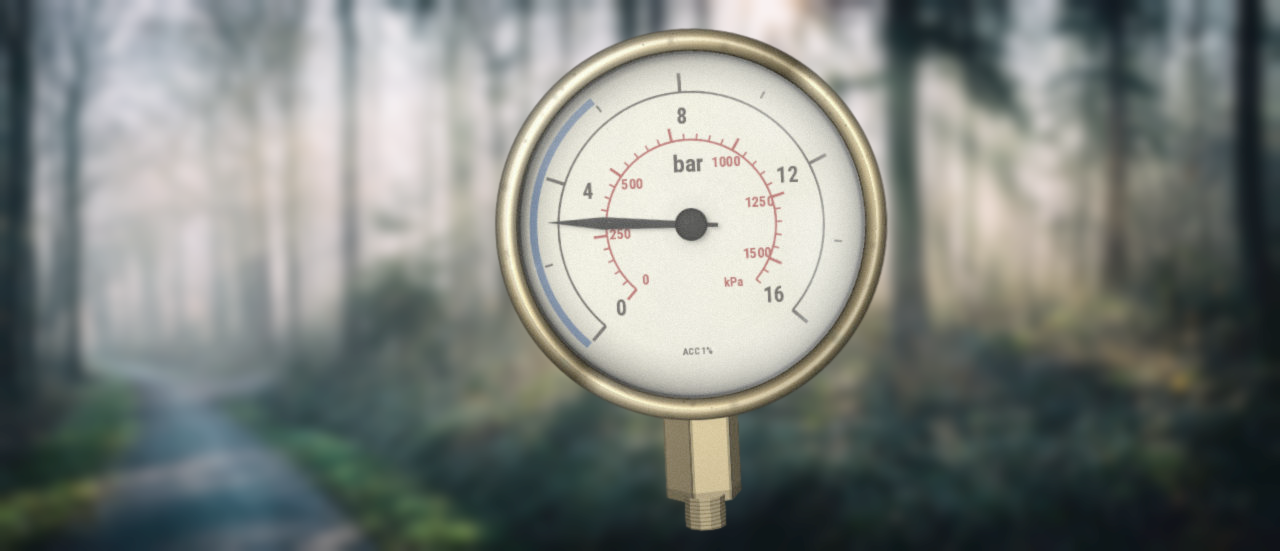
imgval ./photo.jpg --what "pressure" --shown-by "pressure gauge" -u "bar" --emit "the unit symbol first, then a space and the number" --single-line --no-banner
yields bar 3
